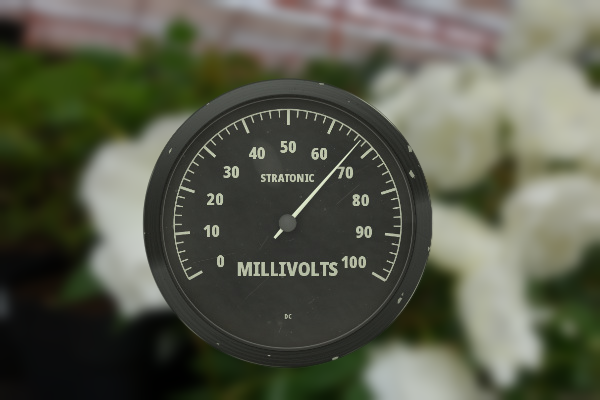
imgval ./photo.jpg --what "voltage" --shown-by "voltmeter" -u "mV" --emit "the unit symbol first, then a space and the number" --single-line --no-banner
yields mV 67
